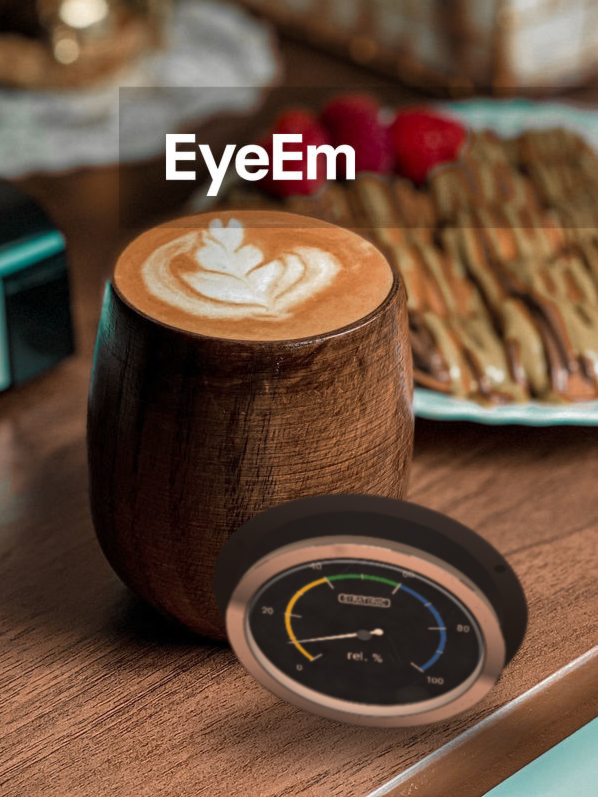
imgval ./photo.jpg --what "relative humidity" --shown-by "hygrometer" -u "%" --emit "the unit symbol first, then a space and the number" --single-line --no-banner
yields % 10
